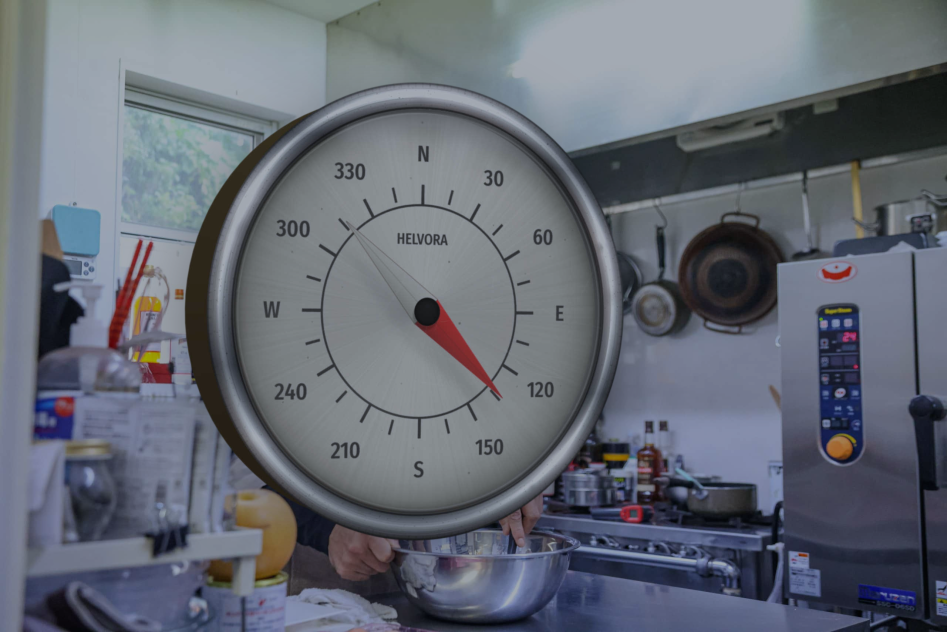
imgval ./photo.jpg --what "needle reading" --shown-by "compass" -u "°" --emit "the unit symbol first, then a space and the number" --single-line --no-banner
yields ° 135
